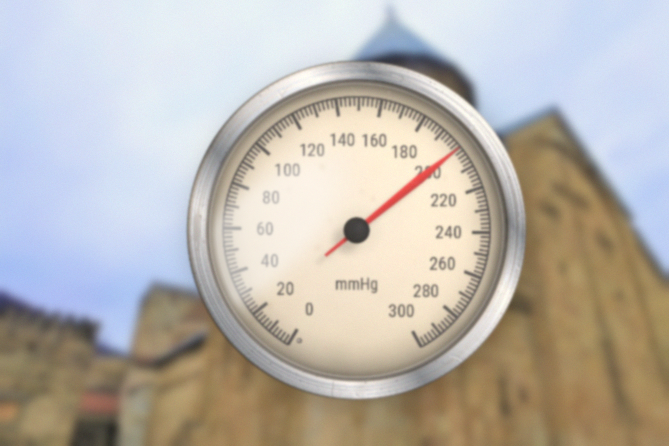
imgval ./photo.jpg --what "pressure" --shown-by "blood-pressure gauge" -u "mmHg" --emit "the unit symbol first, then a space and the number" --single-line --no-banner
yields mmHg 200
